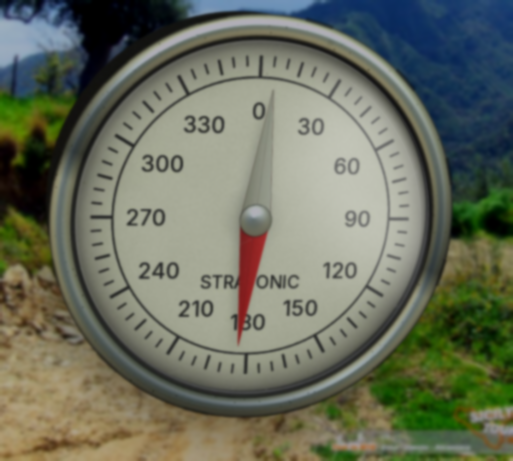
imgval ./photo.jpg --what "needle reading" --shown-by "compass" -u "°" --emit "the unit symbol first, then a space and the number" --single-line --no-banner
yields ° 185
